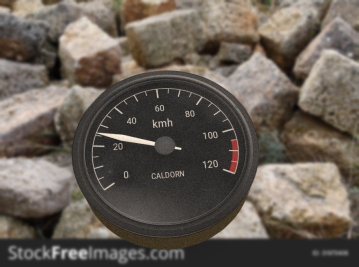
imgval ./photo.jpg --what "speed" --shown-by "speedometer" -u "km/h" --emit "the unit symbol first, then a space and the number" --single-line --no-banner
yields km/h 25
